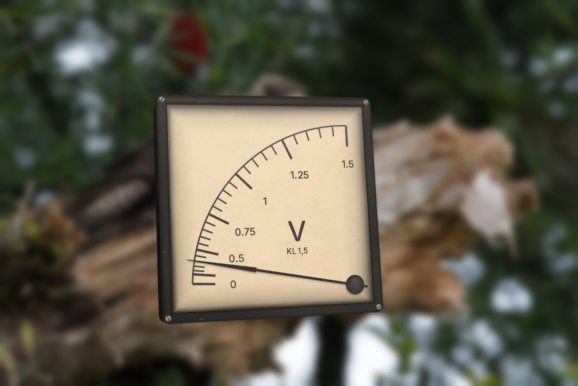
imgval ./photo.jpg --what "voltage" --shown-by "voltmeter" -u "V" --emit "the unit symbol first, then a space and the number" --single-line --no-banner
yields V 0.4
